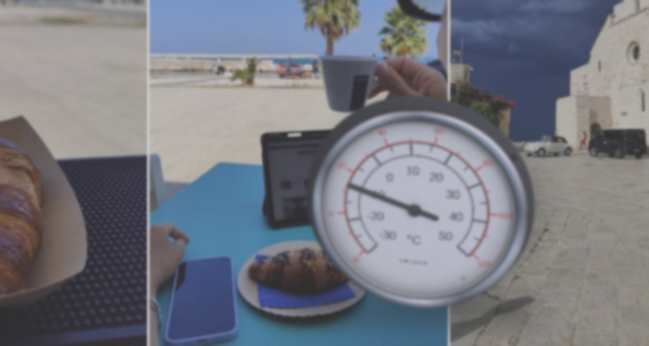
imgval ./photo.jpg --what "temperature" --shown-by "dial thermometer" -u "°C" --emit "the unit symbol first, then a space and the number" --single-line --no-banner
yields °C -10
